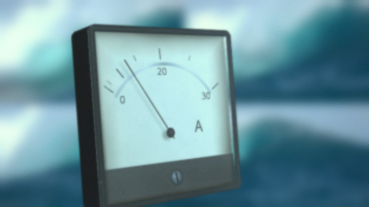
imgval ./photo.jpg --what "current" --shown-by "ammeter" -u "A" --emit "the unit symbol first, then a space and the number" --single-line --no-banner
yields A 12.5
